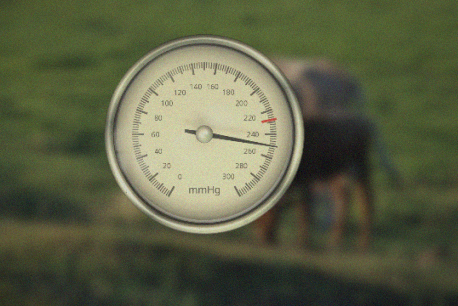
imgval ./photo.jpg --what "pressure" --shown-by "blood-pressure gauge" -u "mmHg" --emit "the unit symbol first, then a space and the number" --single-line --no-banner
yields mmHg 250
